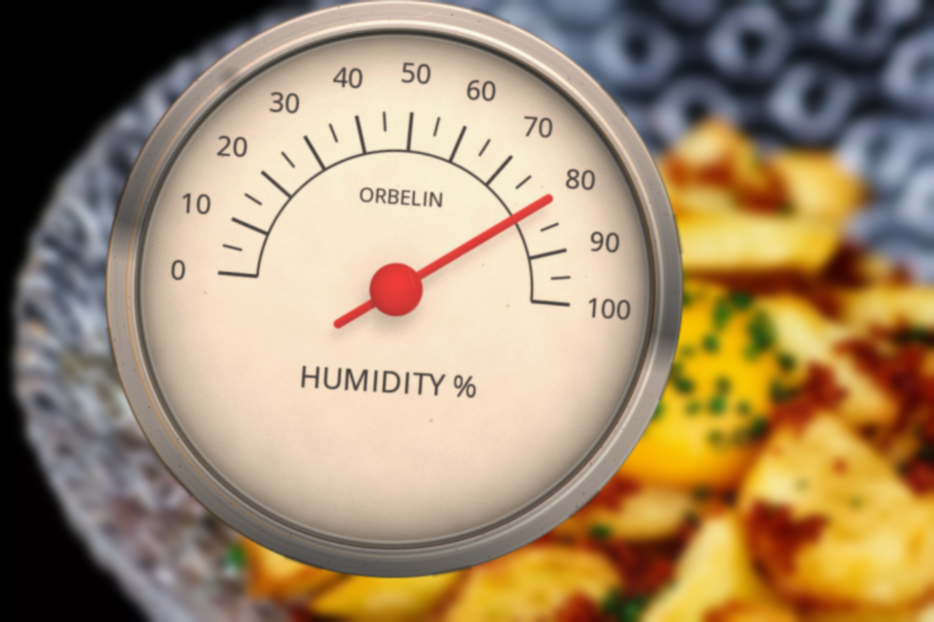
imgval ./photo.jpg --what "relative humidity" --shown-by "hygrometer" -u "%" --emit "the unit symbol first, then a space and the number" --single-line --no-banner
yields % 80
